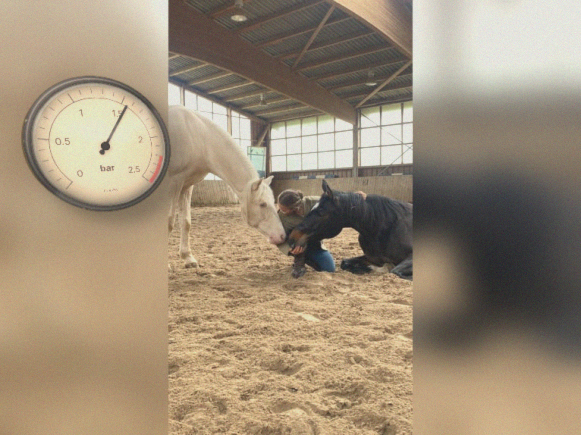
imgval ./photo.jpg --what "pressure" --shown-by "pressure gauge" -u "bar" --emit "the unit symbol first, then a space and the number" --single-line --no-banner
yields bar 1.55
